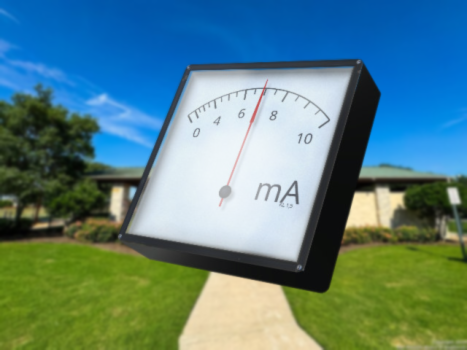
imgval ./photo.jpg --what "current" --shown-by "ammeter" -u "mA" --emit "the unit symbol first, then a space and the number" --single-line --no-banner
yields mA 7
